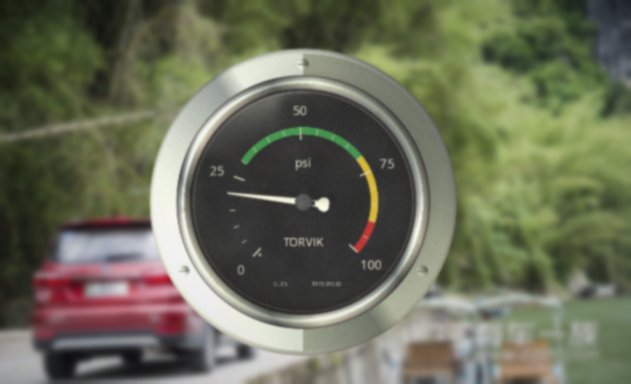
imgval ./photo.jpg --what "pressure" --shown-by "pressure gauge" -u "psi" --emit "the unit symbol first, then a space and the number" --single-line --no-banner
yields psi 20
